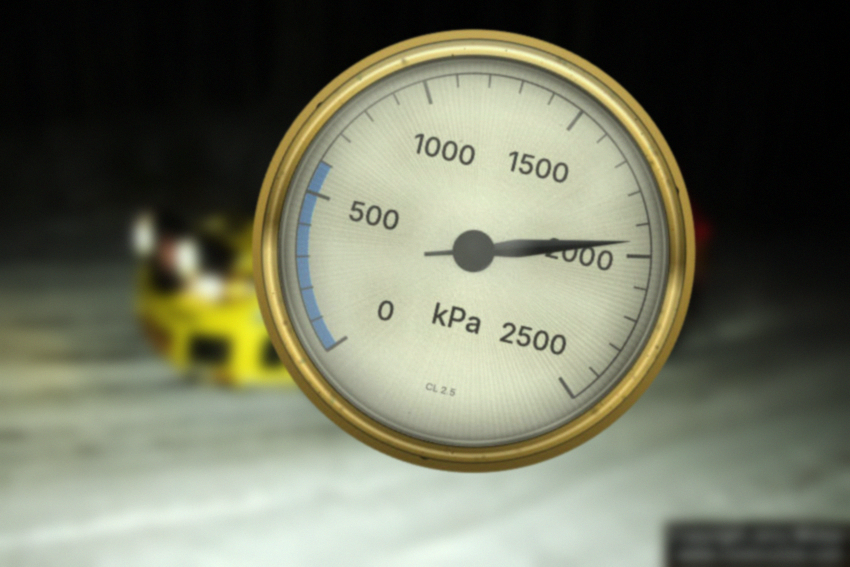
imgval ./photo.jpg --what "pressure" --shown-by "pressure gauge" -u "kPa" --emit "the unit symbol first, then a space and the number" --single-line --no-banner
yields kPa 1950
